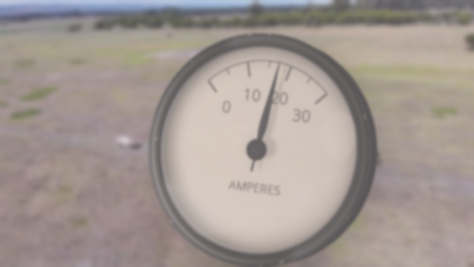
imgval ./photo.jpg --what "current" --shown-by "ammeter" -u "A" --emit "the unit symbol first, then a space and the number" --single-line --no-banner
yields A 17.5
